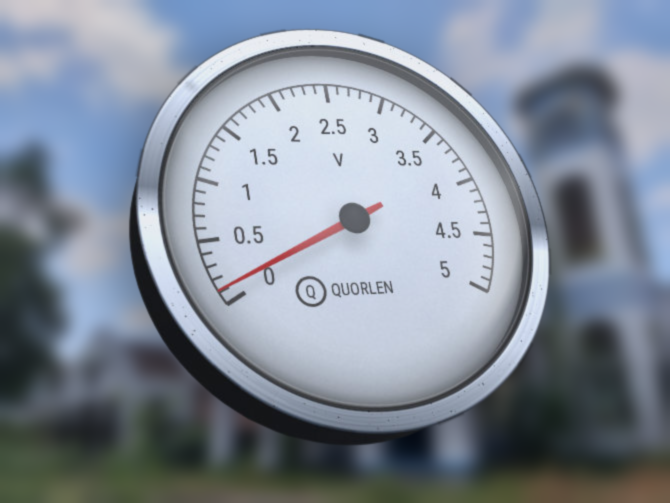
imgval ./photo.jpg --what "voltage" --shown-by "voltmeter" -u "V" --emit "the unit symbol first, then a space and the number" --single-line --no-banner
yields V 0.1
